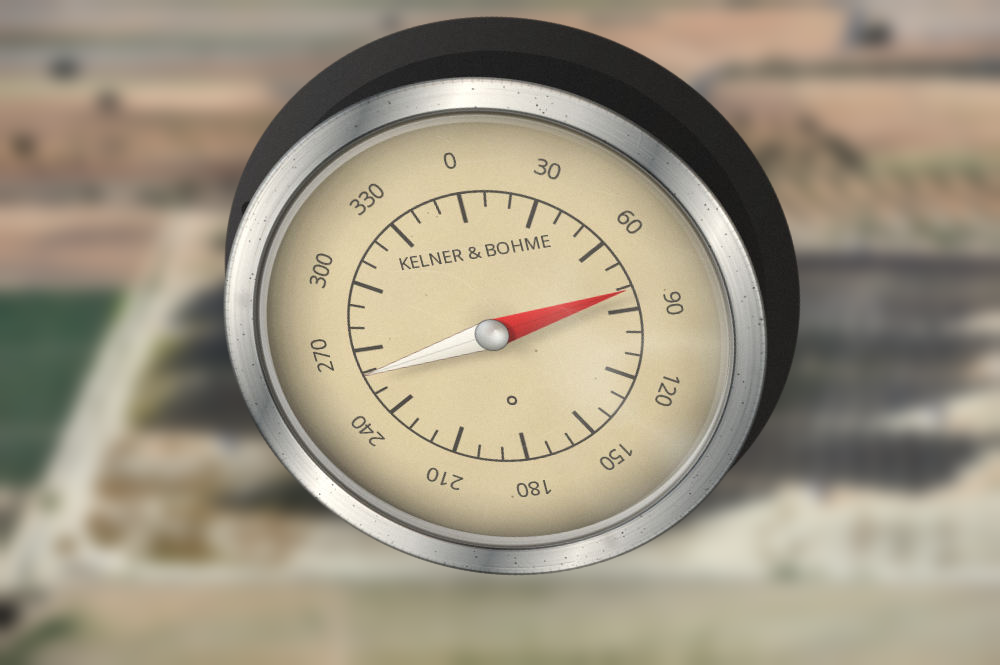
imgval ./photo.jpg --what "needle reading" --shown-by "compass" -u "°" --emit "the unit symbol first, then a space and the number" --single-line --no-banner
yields ° 80
